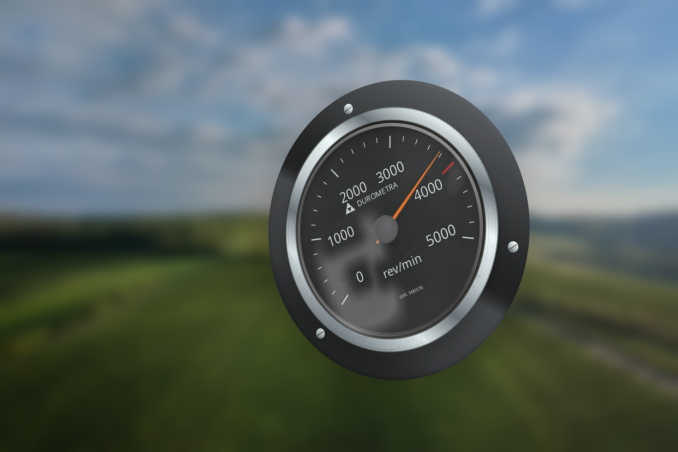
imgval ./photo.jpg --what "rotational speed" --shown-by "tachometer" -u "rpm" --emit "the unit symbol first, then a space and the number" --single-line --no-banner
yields rpm 3800
